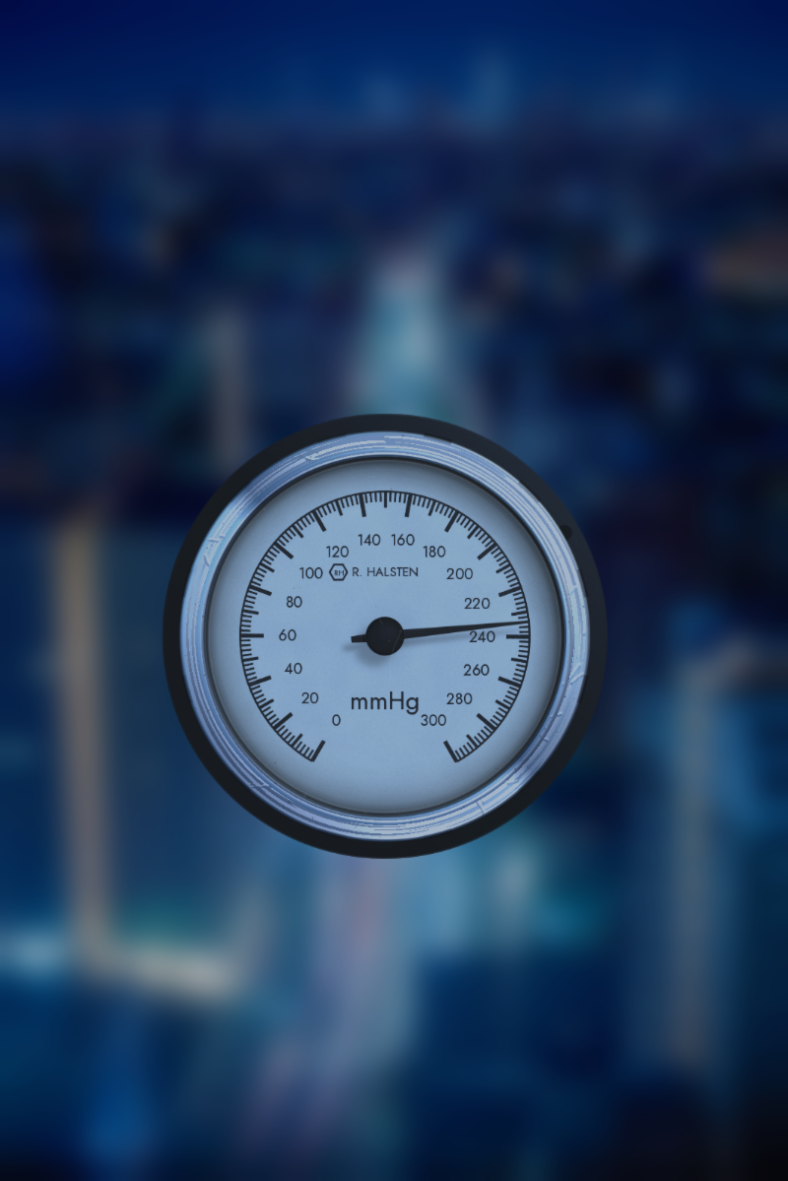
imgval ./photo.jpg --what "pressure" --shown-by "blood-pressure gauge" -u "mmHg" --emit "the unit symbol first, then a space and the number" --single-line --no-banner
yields mmHg 234
